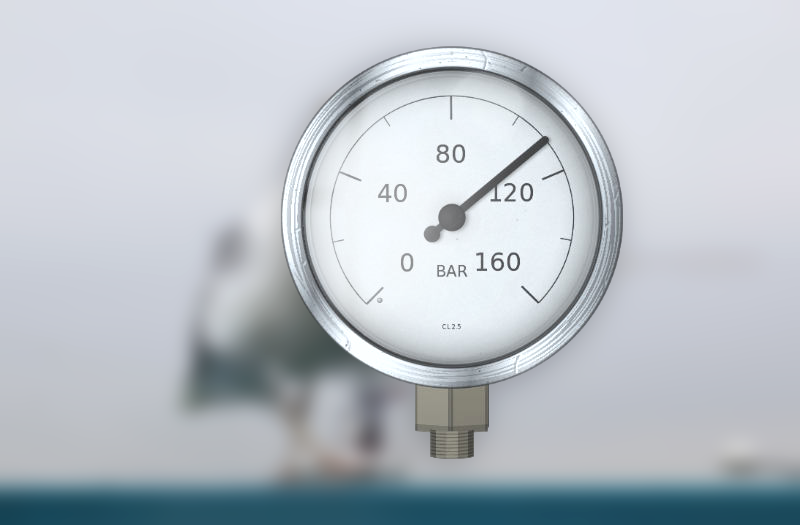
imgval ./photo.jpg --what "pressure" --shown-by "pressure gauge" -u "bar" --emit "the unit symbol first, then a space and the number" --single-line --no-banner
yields bar 110
